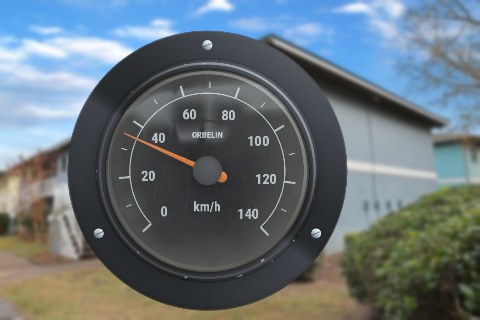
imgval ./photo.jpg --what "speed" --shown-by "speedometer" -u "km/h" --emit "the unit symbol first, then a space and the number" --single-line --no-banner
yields km/h 35
